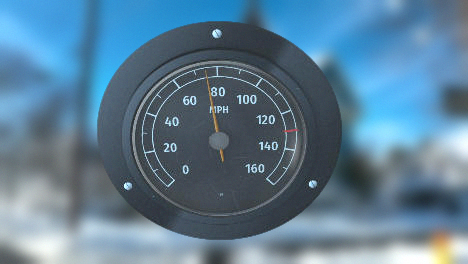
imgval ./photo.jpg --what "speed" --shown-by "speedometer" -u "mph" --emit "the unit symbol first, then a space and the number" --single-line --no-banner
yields mph 75
